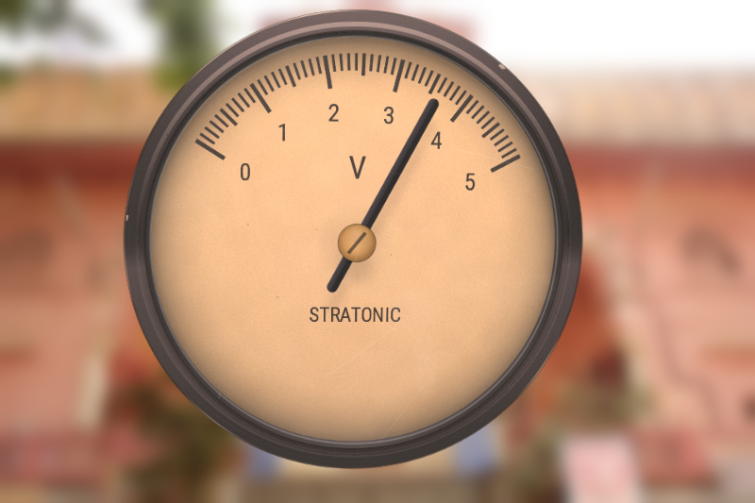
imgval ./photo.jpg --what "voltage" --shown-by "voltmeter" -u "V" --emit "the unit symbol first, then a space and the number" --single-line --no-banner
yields V 3.6
